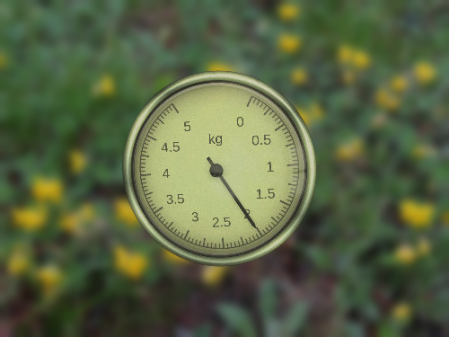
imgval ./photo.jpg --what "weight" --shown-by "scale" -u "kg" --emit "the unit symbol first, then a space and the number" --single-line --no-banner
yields kg 2
